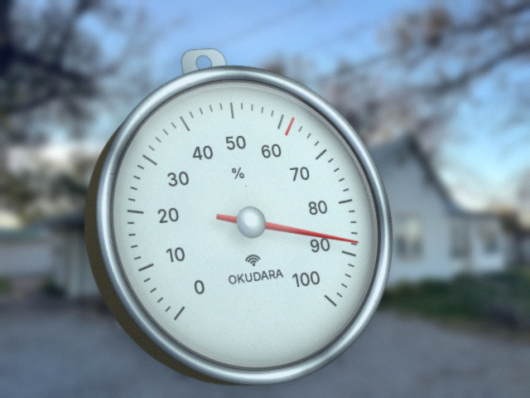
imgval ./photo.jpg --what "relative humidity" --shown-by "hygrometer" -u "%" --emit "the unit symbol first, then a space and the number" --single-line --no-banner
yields % 88
